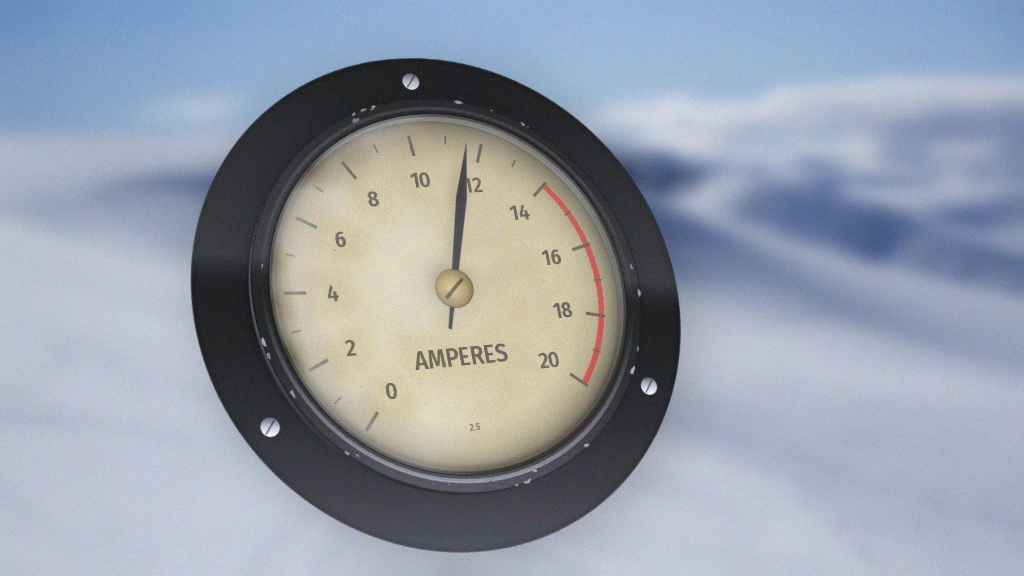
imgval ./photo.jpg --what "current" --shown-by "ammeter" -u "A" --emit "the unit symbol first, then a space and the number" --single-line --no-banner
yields A 11.5
